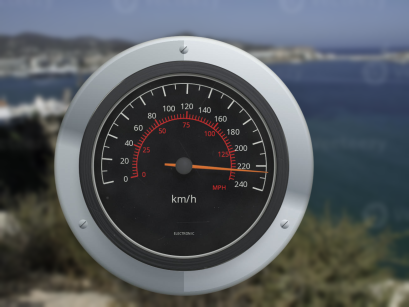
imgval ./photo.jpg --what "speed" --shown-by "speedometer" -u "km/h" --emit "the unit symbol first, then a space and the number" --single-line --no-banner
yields km/h 225
